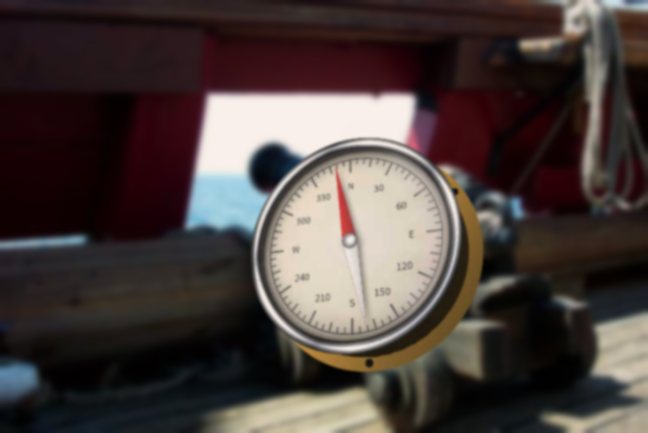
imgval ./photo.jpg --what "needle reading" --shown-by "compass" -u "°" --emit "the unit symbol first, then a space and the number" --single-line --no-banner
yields ° 350
